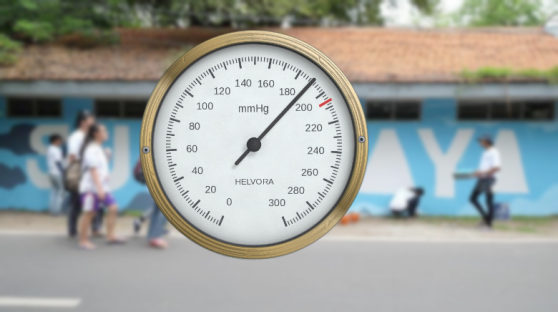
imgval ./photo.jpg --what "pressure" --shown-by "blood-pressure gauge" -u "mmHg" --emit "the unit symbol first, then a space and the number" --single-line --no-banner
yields mmHg 190
